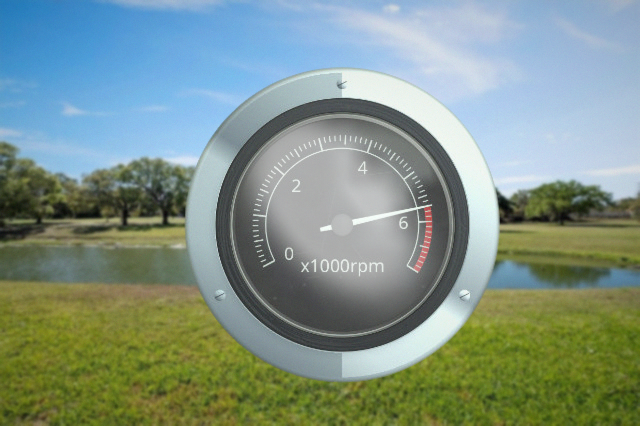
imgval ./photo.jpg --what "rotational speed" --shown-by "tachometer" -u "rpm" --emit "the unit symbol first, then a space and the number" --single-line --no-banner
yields rpm 5700
